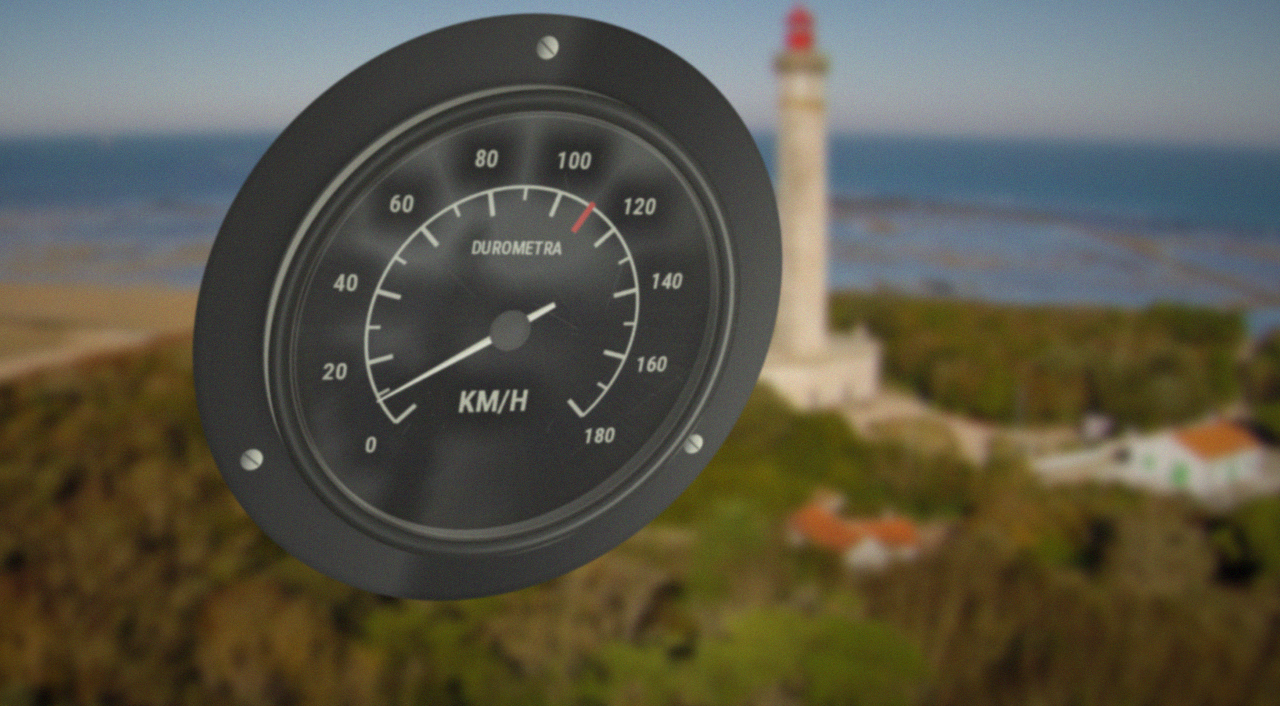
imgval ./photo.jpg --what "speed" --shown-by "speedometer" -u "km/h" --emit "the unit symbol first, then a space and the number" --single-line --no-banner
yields km/h 10
